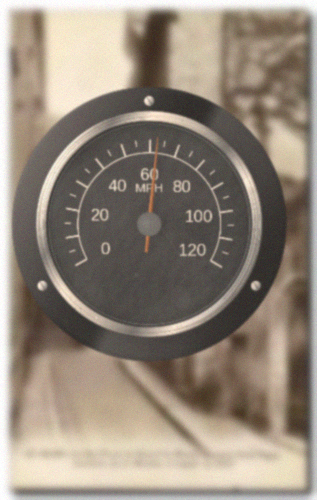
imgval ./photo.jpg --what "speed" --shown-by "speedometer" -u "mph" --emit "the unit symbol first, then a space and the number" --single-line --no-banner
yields mph 62.5
